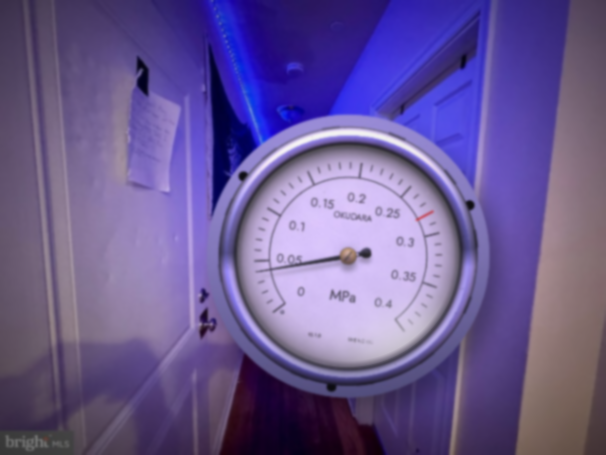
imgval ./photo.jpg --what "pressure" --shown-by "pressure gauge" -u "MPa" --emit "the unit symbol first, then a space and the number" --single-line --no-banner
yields MPa 0.04
